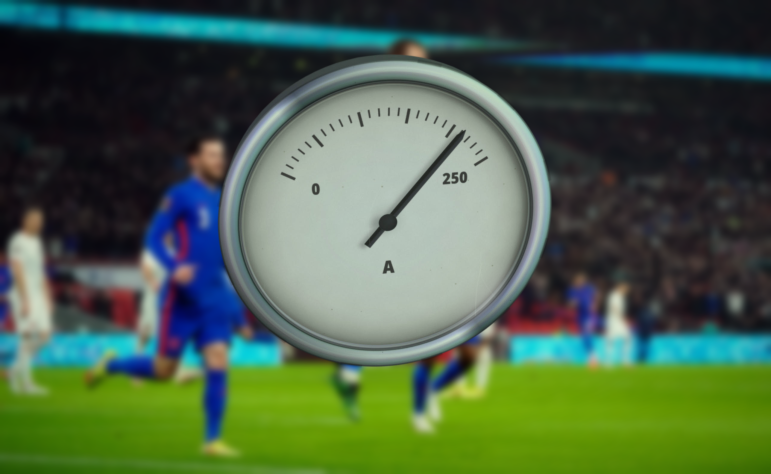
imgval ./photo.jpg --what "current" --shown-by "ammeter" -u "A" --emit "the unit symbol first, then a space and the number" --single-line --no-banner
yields A 210
